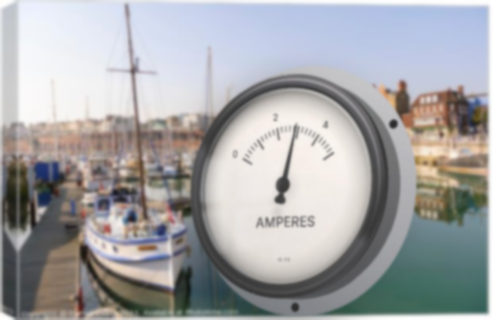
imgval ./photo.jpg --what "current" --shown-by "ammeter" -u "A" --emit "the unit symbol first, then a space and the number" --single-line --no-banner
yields A 3
